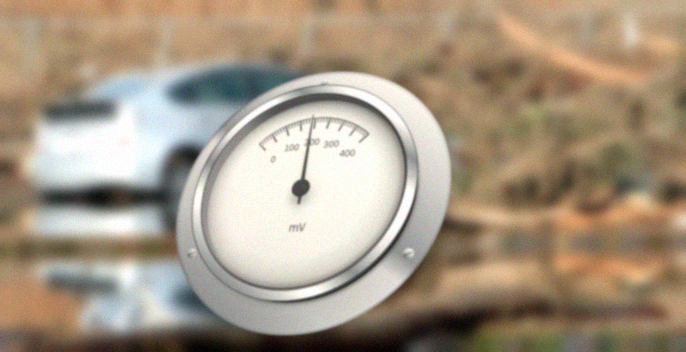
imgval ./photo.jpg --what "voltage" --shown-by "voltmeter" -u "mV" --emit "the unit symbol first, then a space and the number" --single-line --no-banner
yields mV 200
